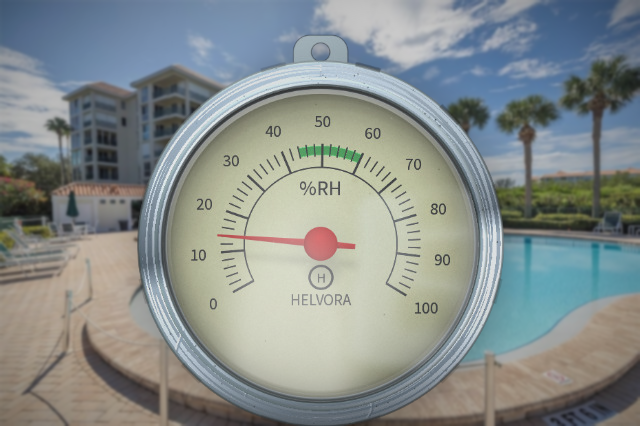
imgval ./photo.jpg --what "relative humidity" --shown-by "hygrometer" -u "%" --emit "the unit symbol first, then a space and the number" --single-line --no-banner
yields % 14
